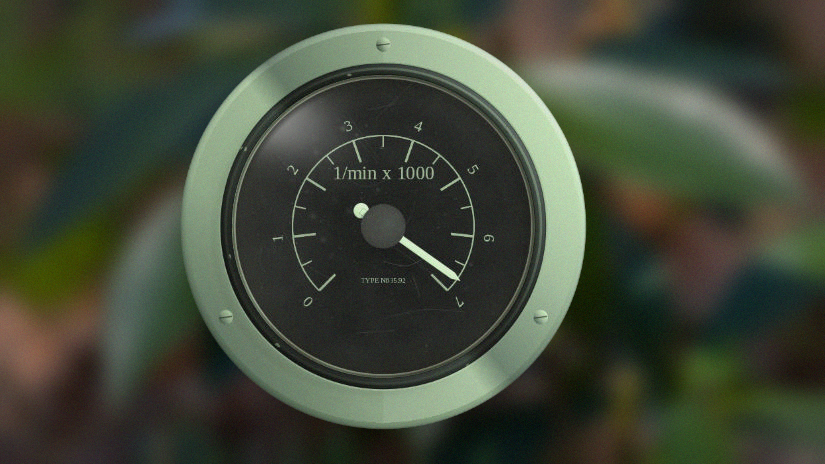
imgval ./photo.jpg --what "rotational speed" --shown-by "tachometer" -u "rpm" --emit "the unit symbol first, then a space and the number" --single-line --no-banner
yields rpm 6750
